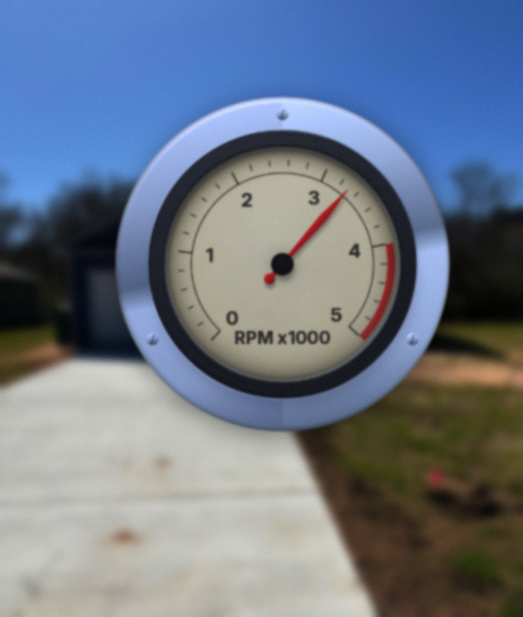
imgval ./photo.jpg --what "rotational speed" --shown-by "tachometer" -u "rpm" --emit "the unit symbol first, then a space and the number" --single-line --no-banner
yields rpm 3300
